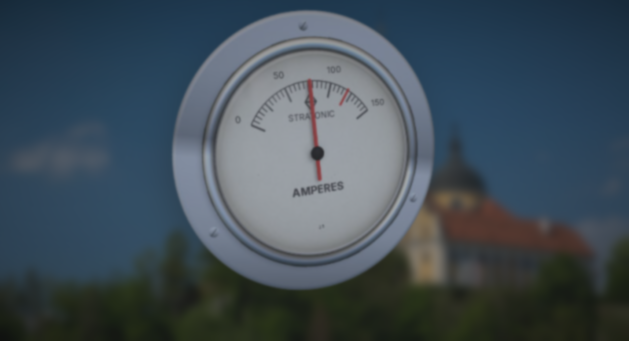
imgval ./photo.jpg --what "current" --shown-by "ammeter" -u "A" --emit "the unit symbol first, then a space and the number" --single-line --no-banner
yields A 75
